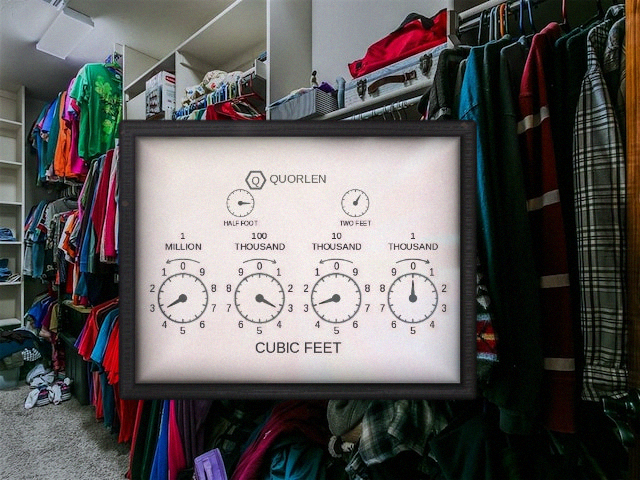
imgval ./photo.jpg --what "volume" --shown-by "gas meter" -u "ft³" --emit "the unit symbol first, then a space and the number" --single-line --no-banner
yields ft³ 333000
